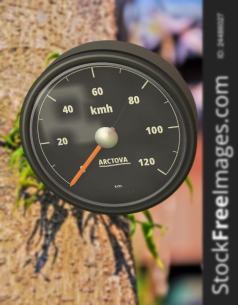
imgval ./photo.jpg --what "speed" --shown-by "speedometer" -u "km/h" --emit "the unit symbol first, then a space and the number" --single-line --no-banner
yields km/h 0
